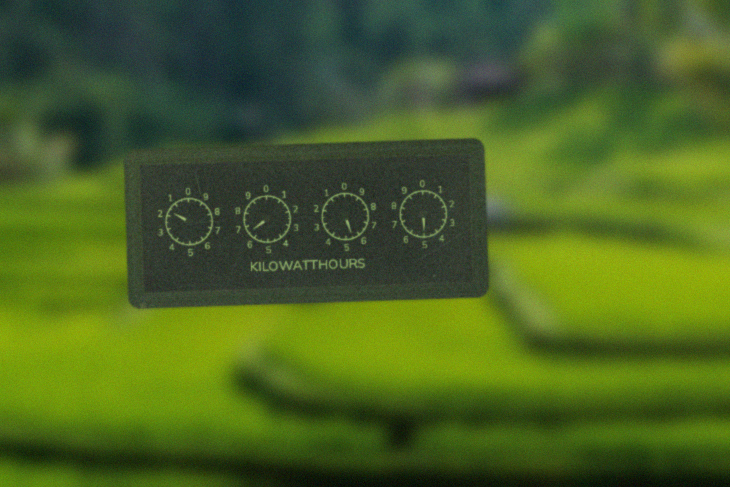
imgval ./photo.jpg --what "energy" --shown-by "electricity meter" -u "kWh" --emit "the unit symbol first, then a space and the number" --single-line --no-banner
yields kWh 1655
